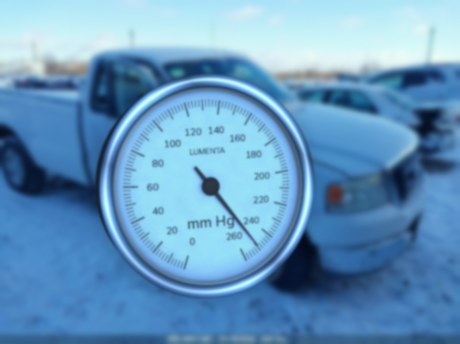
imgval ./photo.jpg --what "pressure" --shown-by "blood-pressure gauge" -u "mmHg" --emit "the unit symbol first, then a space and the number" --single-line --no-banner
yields mmHg 250
